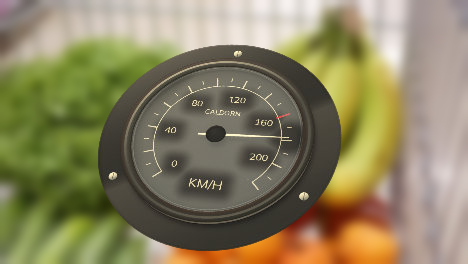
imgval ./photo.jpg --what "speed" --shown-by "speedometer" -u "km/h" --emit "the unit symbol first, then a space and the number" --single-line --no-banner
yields km/h 180
